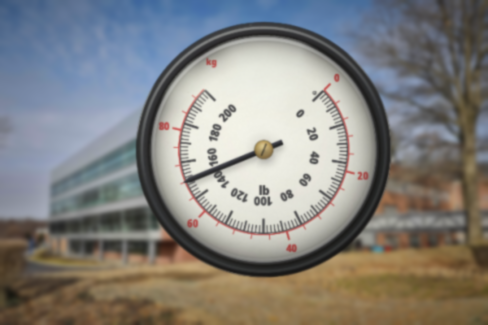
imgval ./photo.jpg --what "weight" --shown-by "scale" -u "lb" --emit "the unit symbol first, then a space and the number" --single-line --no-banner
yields lb 150
